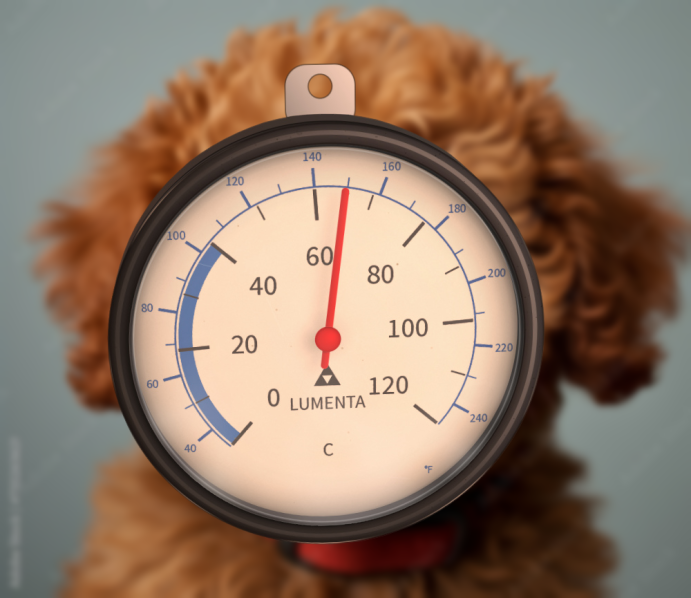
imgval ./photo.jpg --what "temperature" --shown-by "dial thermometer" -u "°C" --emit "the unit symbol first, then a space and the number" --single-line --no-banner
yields °C 65
